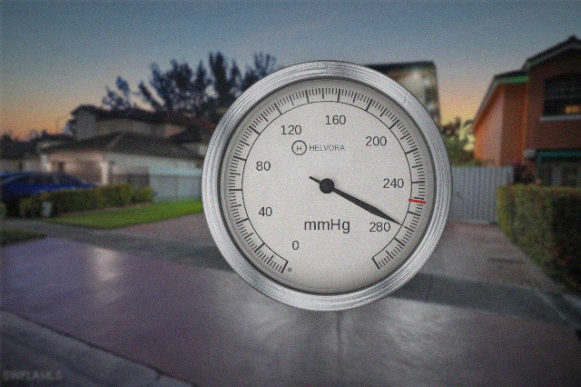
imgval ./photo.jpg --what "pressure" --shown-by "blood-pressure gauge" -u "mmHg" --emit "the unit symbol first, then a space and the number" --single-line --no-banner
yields mmHg 270
